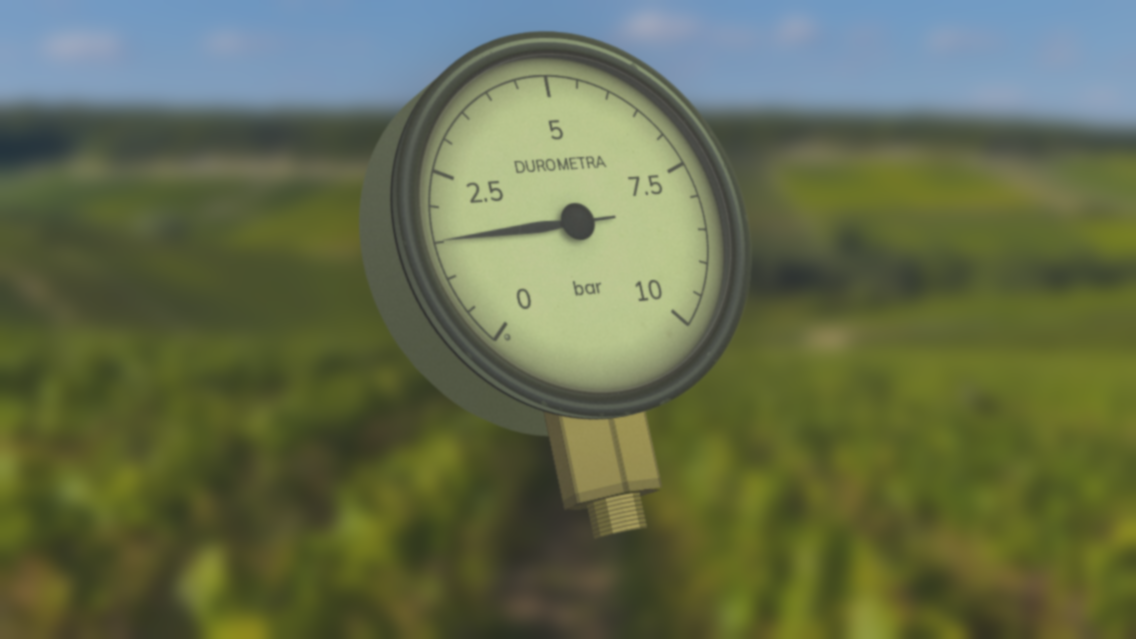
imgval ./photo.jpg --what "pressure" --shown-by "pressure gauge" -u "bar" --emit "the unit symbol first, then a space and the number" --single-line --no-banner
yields bar 1.5
